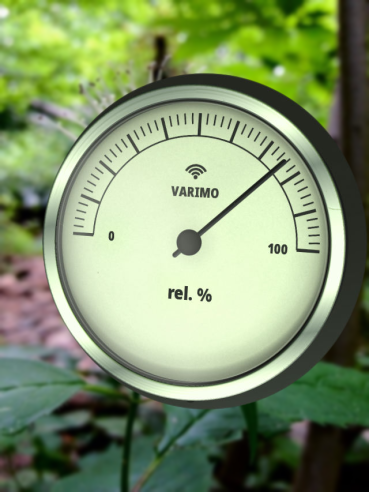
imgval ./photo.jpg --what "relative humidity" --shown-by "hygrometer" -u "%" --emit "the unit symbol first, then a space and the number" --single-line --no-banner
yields % 76
